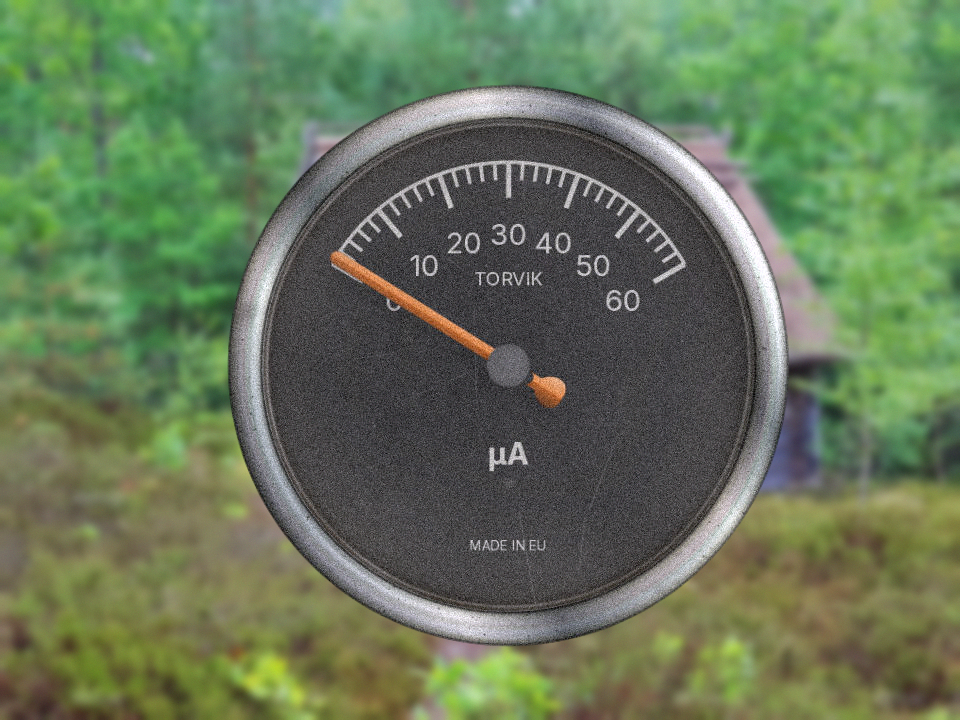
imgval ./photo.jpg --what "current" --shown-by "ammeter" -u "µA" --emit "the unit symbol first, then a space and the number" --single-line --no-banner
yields µA 1
